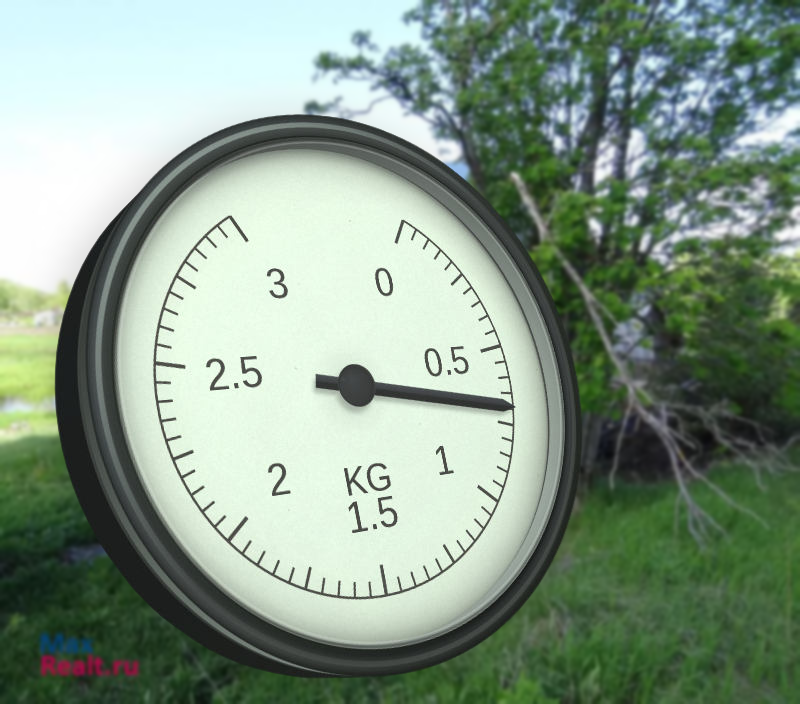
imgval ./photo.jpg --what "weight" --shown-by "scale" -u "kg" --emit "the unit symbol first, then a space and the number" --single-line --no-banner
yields kg 0.7
